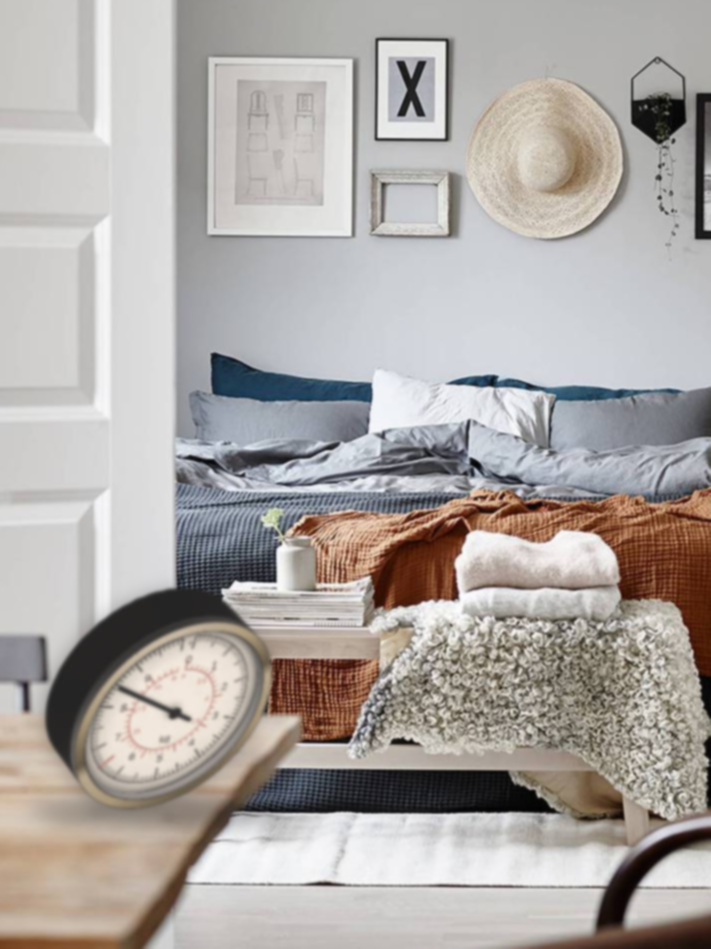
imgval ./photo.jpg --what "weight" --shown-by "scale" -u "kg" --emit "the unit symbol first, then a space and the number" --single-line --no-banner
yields kg 8.5
